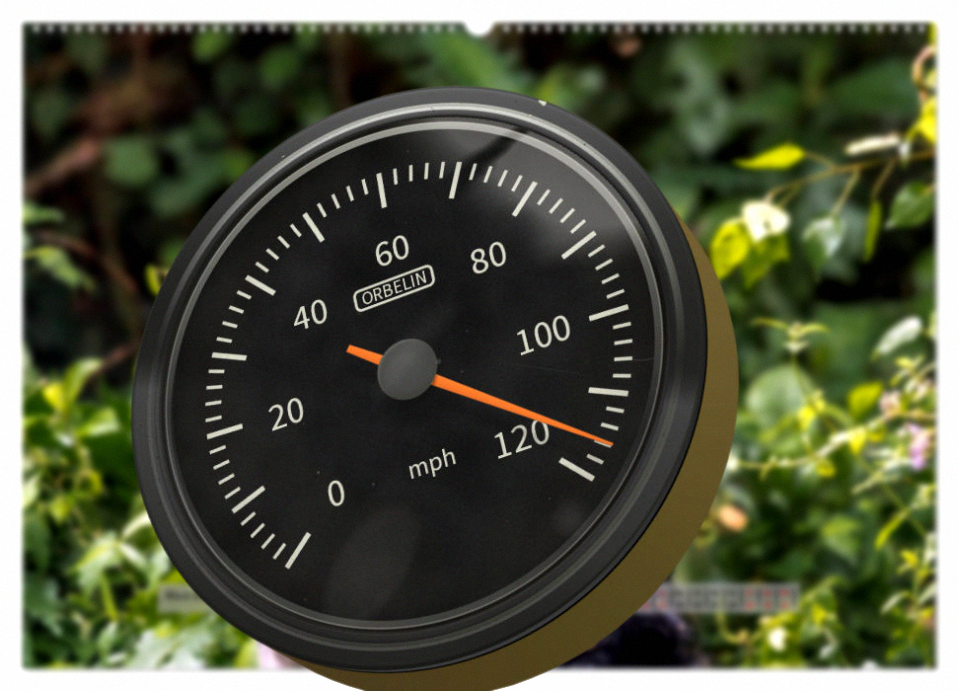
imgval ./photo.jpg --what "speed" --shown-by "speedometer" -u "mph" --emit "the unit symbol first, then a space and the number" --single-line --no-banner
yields mph 116
